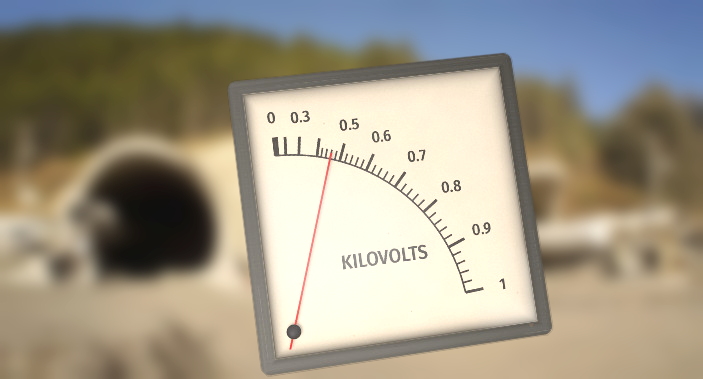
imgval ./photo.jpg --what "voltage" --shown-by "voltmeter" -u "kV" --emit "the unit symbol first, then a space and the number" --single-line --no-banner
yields kV 0.46
